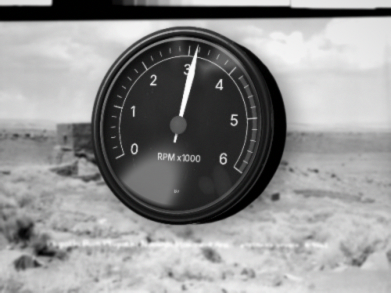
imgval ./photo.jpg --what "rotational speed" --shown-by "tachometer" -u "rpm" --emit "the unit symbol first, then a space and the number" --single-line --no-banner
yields rpm 3200
